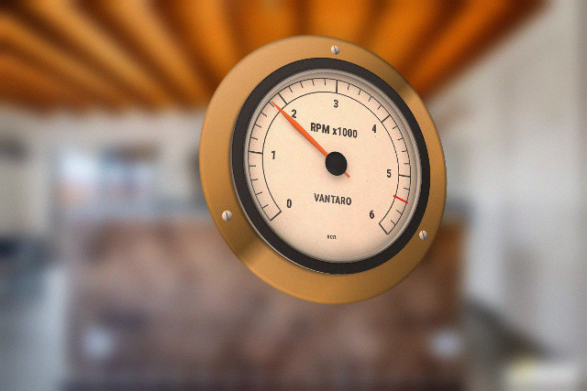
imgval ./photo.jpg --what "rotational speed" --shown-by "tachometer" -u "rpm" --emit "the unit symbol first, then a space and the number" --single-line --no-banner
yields rpm 1800
